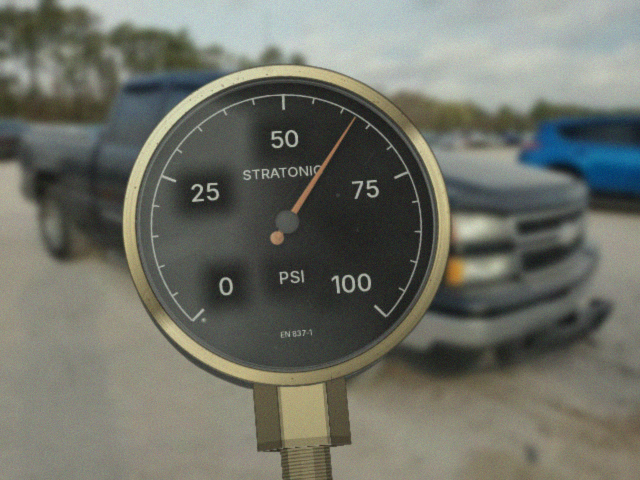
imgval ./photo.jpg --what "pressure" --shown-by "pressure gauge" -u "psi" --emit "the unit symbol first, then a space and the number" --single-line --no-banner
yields psi 62.5
